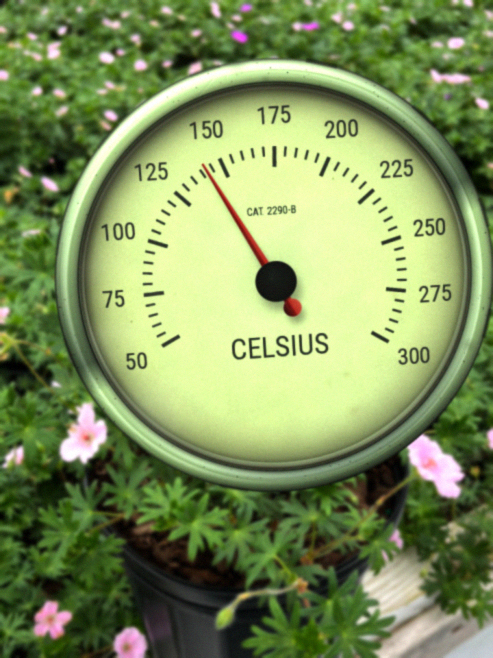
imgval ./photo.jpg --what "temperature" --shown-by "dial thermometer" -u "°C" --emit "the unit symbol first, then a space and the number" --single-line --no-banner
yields °C 142.5
